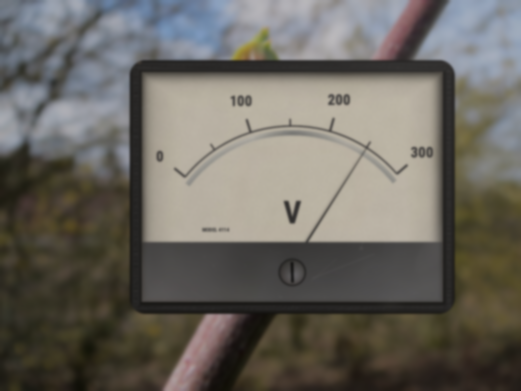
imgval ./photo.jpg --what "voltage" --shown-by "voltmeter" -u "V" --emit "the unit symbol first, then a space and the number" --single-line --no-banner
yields V 250
